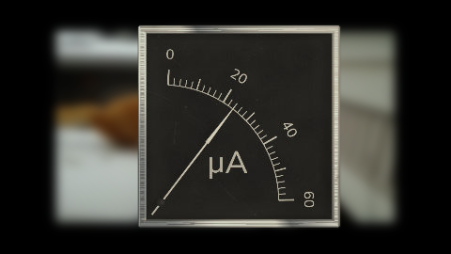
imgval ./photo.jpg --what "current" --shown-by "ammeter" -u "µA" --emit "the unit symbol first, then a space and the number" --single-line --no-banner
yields µA 24
